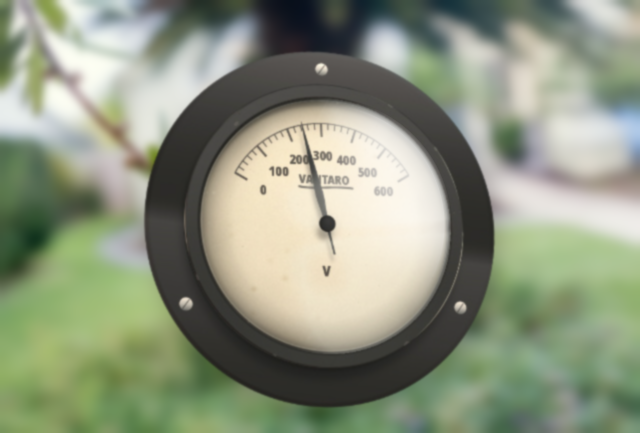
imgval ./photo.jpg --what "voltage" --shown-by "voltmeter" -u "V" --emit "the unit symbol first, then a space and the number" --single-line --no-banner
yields V 240
